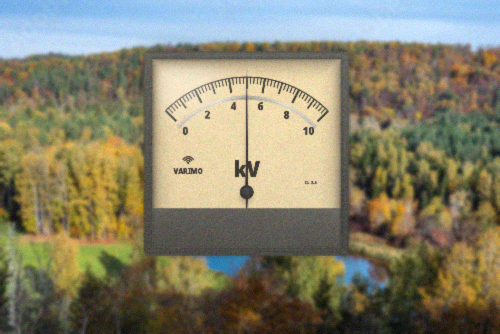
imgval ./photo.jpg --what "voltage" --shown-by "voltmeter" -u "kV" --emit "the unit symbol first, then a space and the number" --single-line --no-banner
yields kV 5
